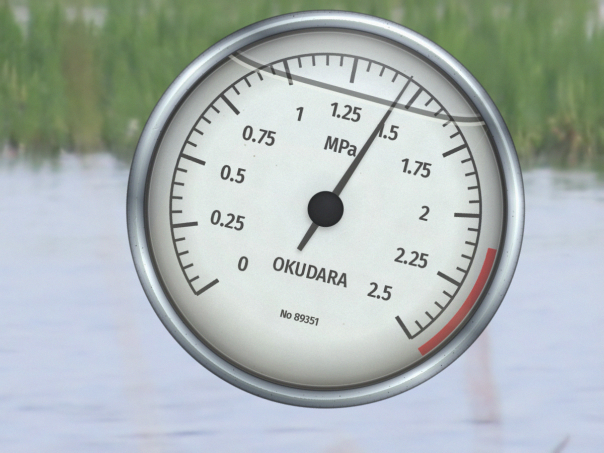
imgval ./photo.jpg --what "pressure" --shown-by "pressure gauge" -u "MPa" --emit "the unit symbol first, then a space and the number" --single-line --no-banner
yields MPa 1.45
